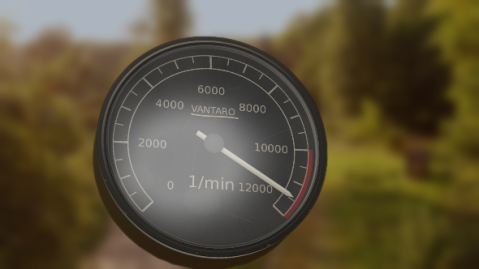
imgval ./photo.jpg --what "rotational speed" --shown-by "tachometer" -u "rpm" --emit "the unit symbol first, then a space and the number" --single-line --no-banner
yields rpm 11500
